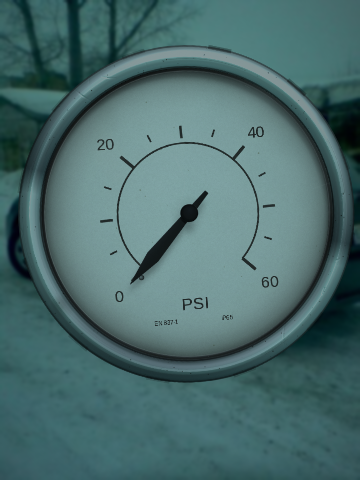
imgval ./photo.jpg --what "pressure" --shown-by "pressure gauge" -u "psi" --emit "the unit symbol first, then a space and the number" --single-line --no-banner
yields psi 0
